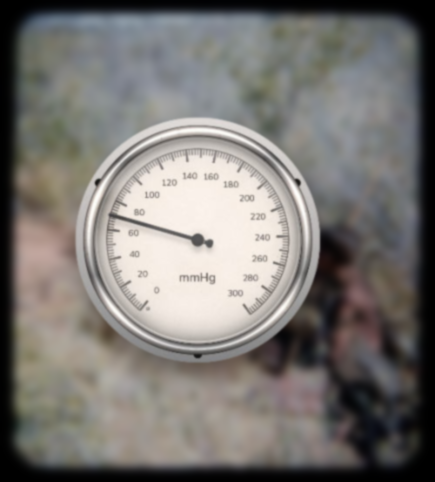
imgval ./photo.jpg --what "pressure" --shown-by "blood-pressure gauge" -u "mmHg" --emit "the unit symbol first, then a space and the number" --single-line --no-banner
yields mmHg 70
